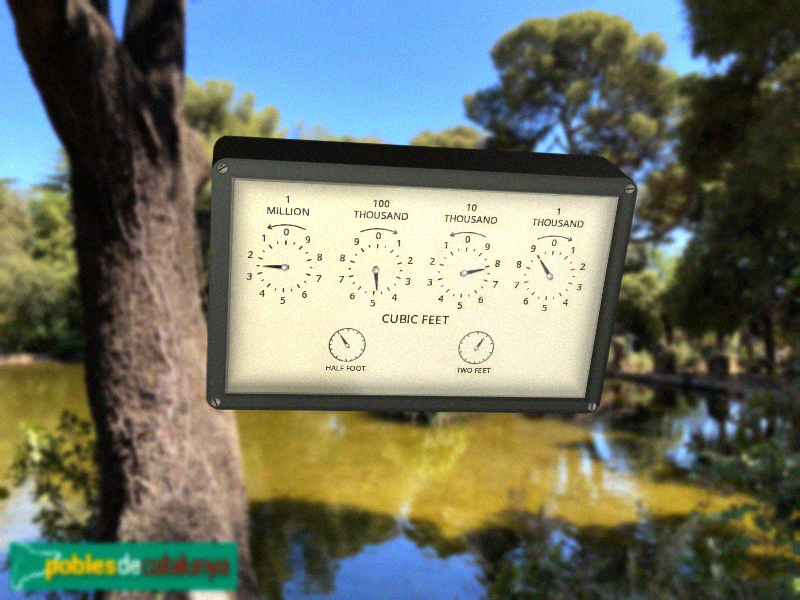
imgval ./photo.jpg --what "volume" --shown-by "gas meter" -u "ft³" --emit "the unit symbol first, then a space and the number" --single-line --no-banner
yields ft³ 247900
